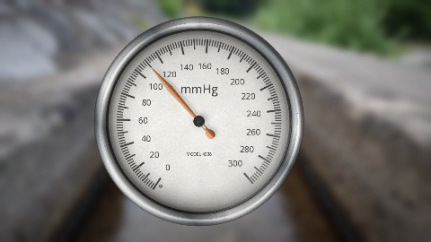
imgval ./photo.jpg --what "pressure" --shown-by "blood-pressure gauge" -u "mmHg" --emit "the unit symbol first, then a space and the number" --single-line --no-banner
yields mmHg 110
